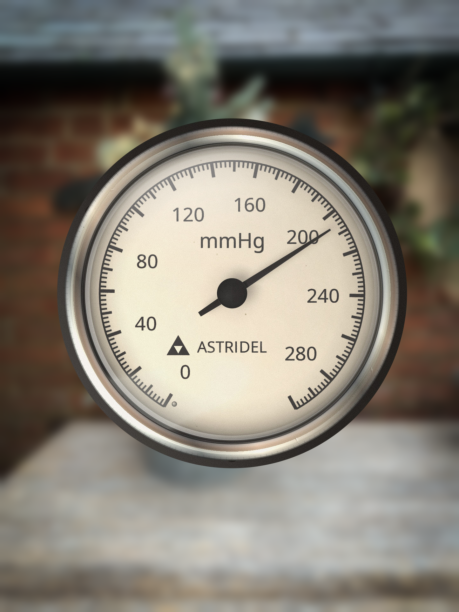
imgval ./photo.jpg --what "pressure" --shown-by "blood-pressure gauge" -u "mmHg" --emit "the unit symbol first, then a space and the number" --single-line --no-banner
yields mmHg 206
